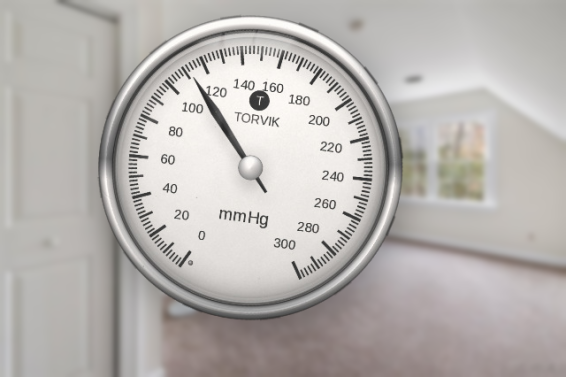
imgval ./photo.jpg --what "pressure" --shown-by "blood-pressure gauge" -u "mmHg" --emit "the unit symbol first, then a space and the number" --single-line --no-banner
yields mmHg 112
